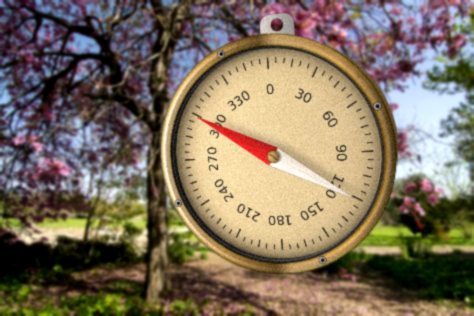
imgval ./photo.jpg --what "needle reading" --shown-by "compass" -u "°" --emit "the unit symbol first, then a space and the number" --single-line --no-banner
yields ° 300
